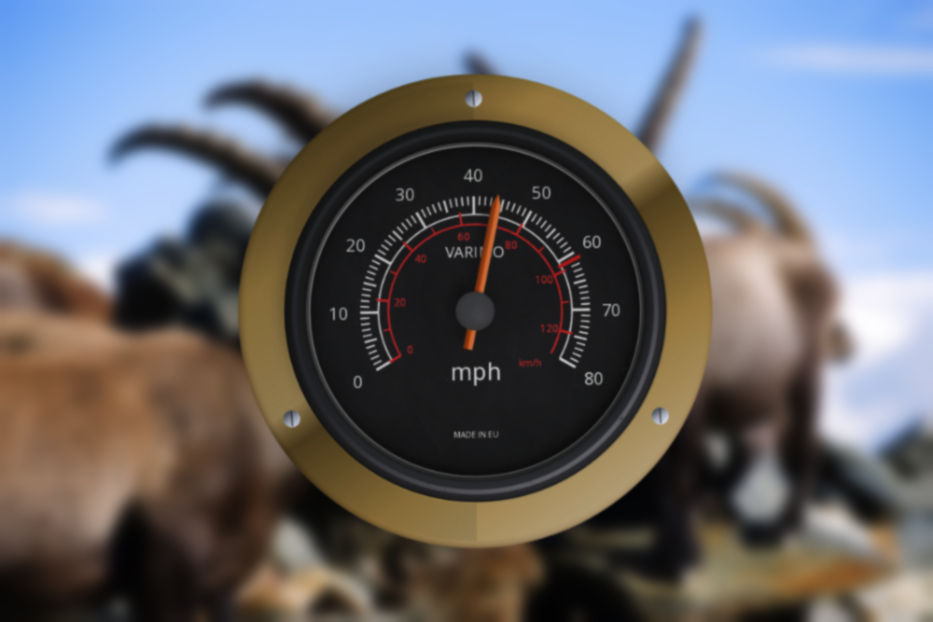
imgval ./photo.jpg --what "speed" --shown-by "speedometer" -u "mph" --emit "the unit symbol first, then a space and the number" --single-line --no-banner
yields mph 44
